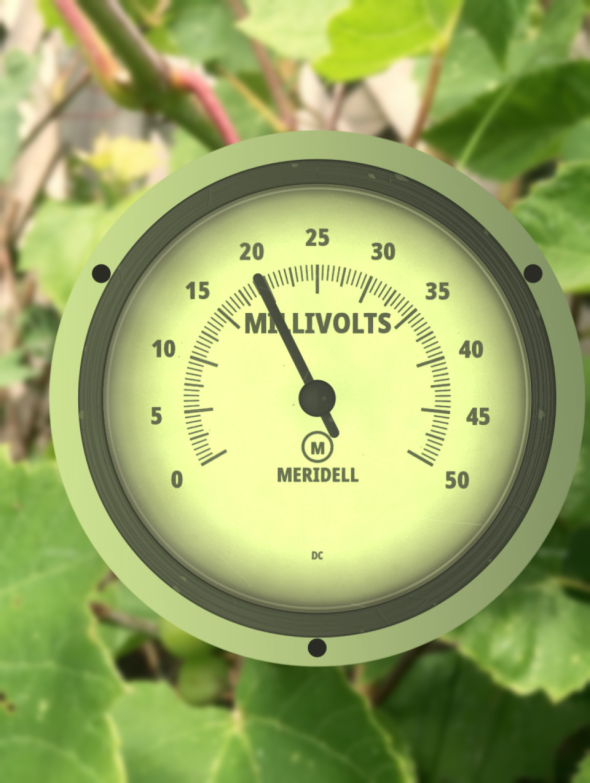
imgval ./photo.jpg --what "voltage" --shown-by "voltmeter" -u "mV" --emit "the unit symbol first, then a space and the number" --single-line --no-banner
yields mV 19.5
